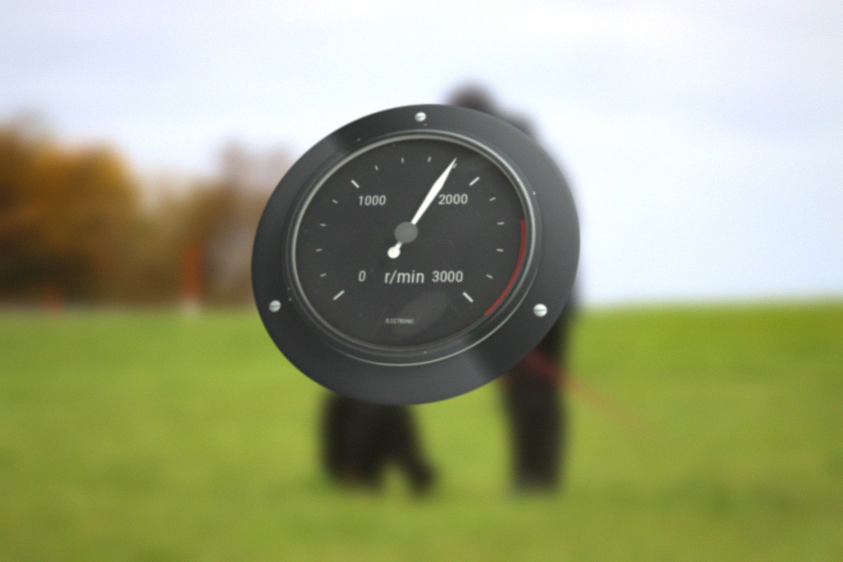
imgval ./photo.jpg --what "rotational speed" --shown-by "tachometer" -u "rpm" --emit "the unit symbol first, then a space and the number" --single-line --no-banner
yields rpm 1800
